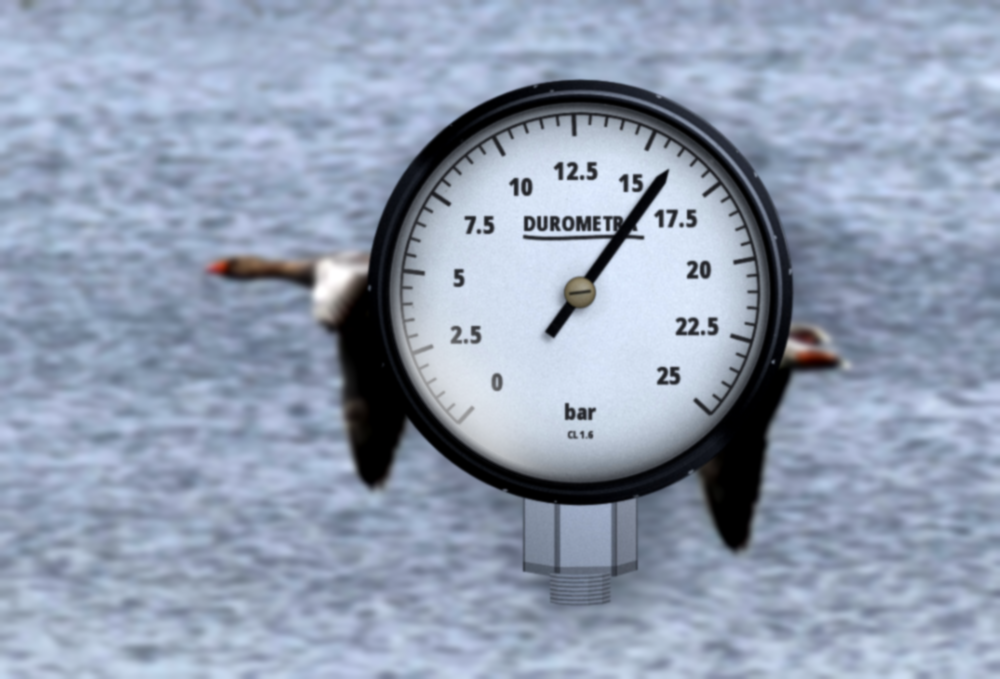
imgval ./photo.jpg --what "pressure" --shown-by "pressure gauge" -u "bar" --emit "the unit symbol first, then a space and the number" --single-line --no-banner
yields bar 16
